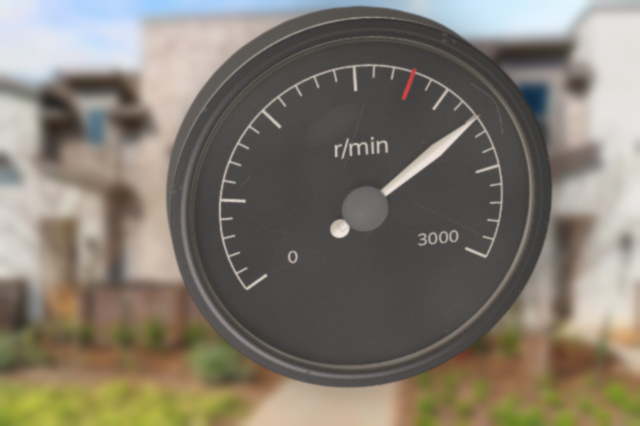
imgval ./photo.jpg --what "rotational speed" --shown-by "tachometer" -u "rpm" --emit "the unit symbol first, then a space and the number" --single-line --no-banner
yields rpm 2200
